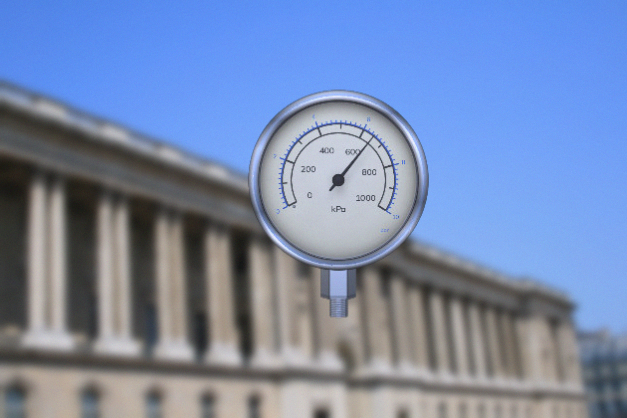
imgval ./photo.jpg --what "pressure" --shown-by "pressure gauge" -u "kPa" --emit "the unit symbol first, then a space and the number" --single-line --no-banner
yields kPa 650
